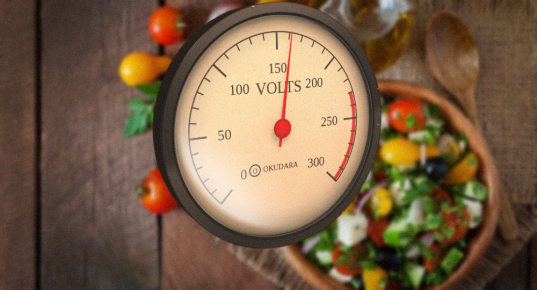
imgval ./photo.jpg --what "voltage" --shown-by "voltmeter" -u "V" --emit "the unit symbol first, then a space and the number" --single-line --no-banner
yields V 160
